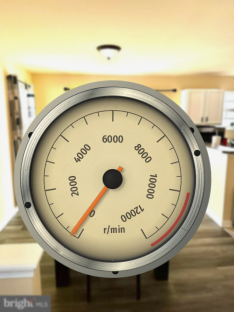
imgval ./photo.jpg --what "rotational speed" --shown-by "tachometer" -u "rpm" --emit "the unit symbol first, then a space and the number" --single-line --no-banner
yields rpm 250
